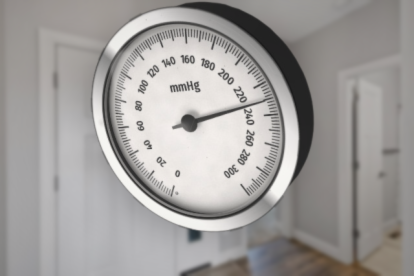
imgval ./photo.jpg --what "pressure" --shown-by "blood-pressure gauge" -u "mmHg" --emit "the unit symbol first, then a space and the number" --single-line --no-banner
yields mmHg 230
